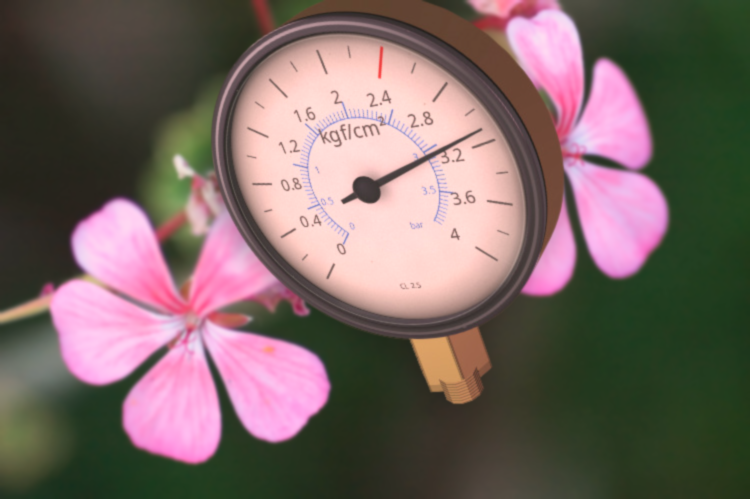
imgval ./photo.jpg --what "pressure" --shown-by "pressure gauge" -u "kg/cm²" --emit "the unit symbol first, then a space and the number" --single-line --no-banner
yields kg/cm² 3.1
